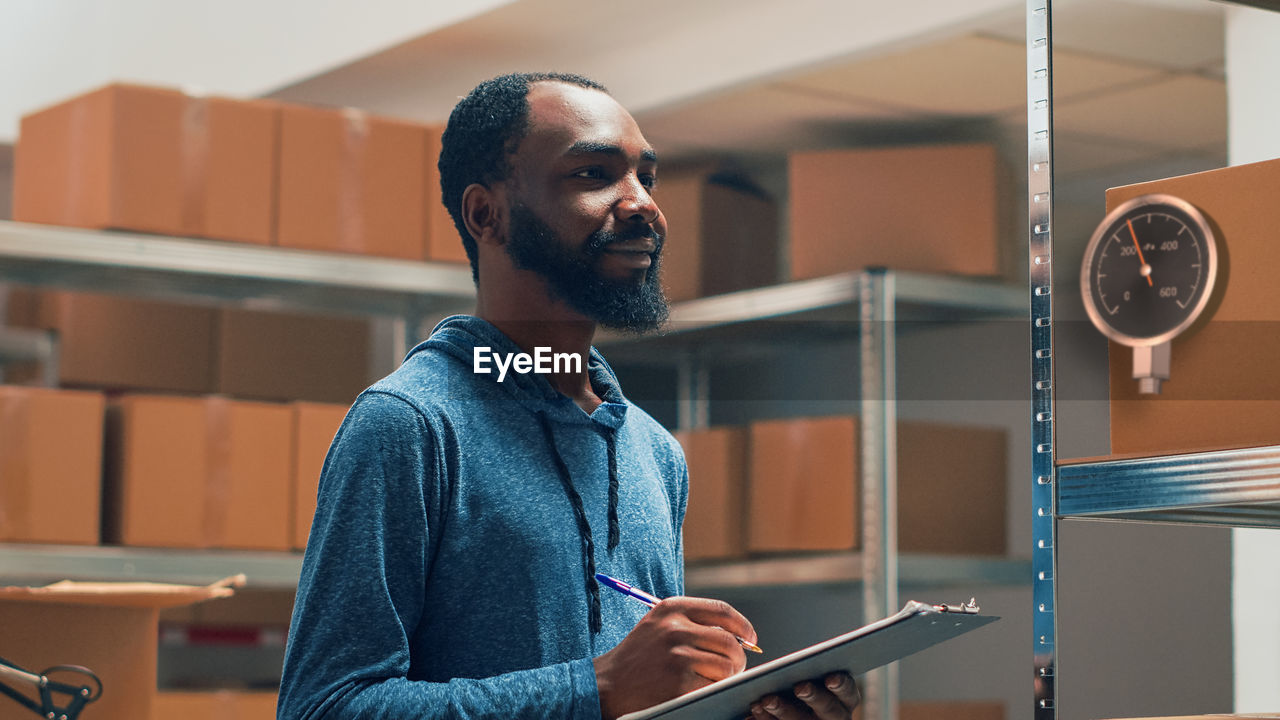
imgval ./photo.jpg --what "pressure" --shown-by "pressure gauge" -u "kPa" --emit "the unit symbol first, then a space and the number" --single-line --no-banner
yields kPa 250
